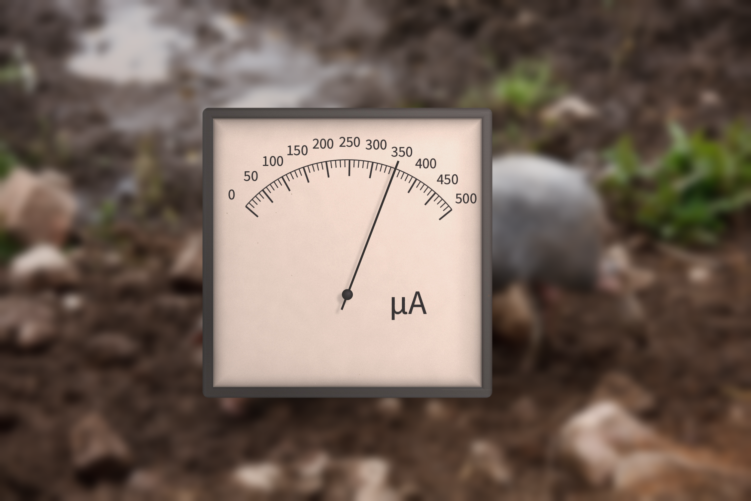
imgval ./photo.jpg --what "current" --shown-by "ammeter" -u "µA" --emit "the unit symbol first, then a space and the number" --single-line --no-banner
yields µA 350
